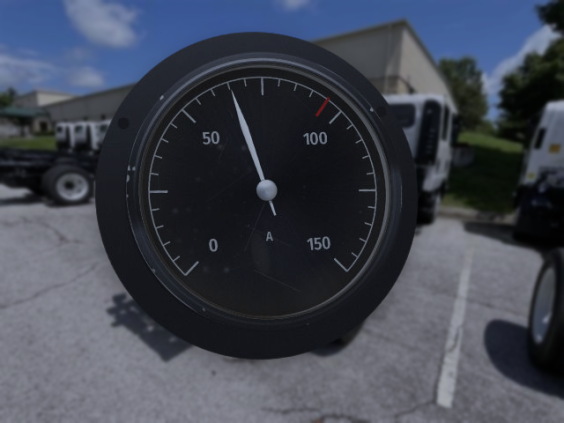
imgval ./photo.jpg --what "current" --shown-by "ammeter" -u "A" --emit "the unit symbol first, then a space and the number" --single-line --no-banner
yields A 65
